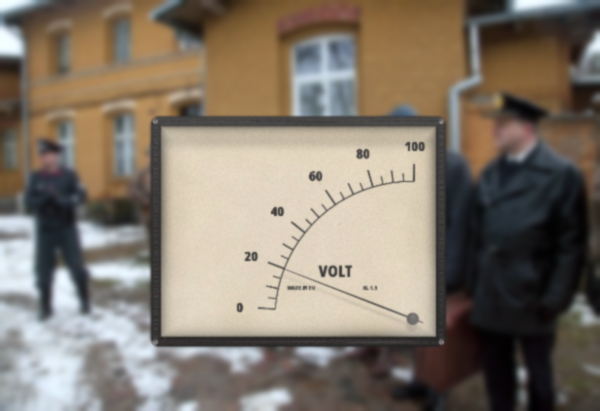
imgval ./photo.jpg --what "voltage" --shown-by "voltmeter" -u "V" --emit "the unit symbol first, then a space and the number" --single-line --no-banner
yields V 20
